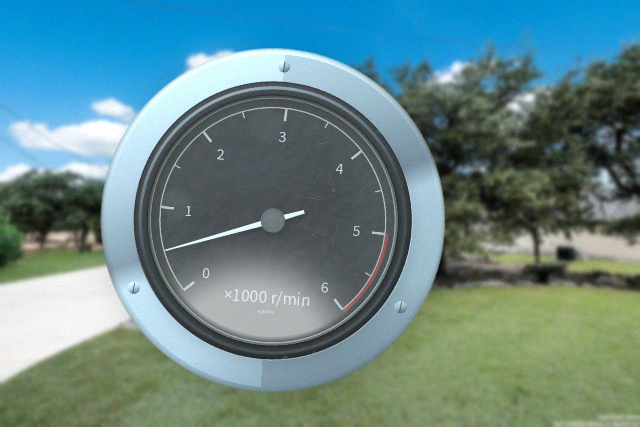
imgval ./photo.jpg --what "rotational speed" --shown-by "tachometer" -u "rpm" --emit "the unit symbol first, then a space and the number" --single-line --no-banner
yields rpm 500
